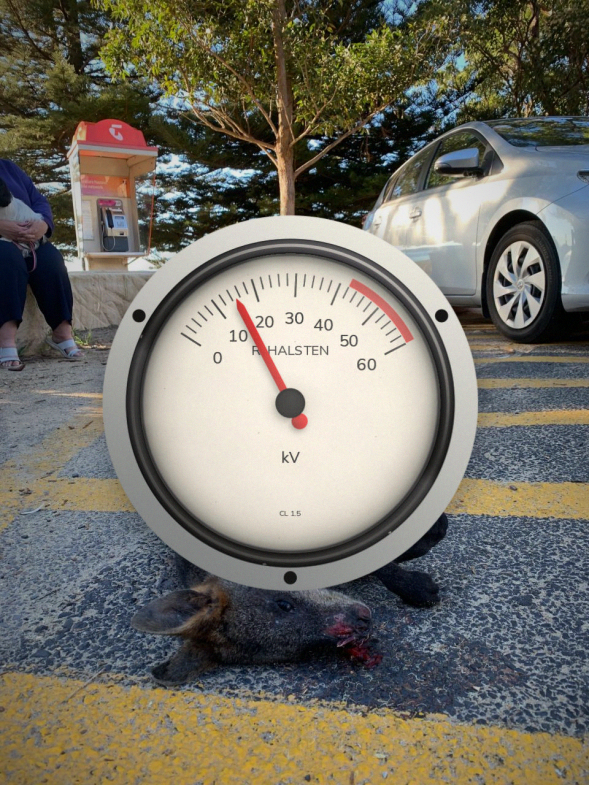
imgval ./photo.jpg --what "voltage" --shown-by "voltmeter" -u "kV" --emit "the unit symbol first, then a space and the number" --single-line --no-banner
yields kV 15
